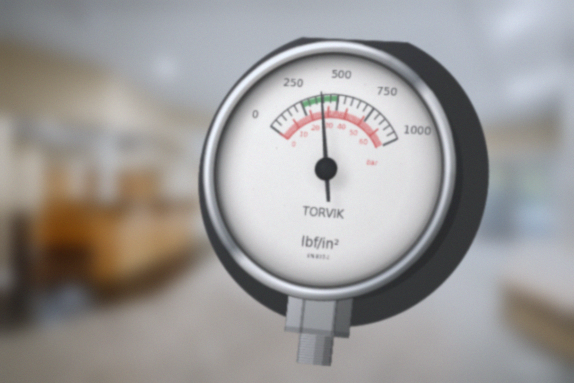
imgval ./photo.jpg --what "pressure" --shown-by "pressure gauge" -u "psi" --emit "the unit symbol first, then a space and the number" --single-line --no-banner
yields psi 400
